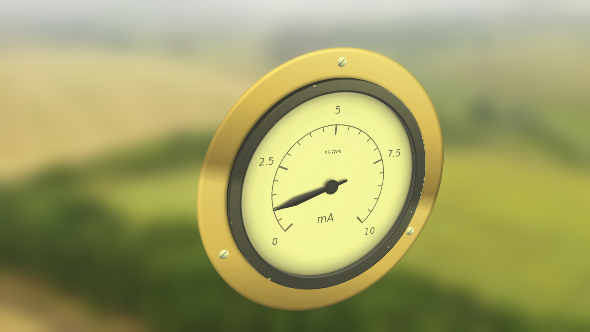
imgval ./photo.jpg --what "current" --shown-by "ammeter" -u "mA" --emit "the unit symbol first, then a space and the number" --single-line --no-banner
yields mA 1
